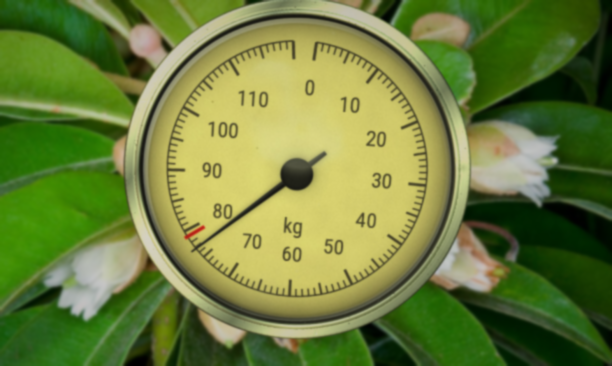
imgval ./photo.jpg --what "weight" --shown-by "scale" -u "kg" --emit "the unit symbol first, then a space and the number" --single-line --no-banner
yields kg 77
